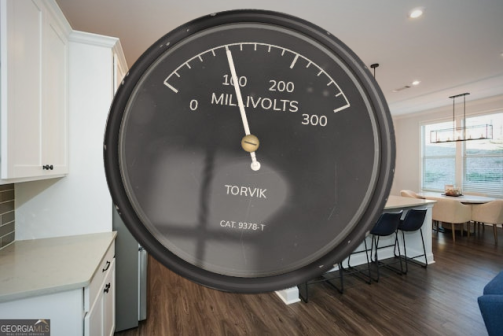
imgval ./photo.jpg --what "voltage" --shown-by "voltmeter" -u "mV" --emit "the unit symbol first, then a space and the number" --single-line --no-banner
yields mV 100
